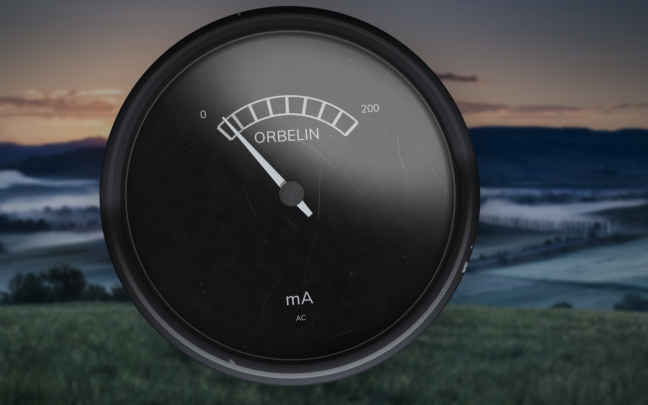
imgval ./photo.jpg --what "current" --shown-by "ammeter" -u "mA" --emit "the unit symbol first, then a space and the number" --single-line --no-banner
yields mA 12.5
